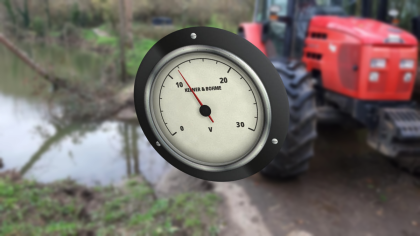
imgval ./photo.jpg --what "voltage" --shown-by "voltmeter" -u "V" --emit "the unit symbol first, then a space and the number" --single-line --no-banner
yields V 12
